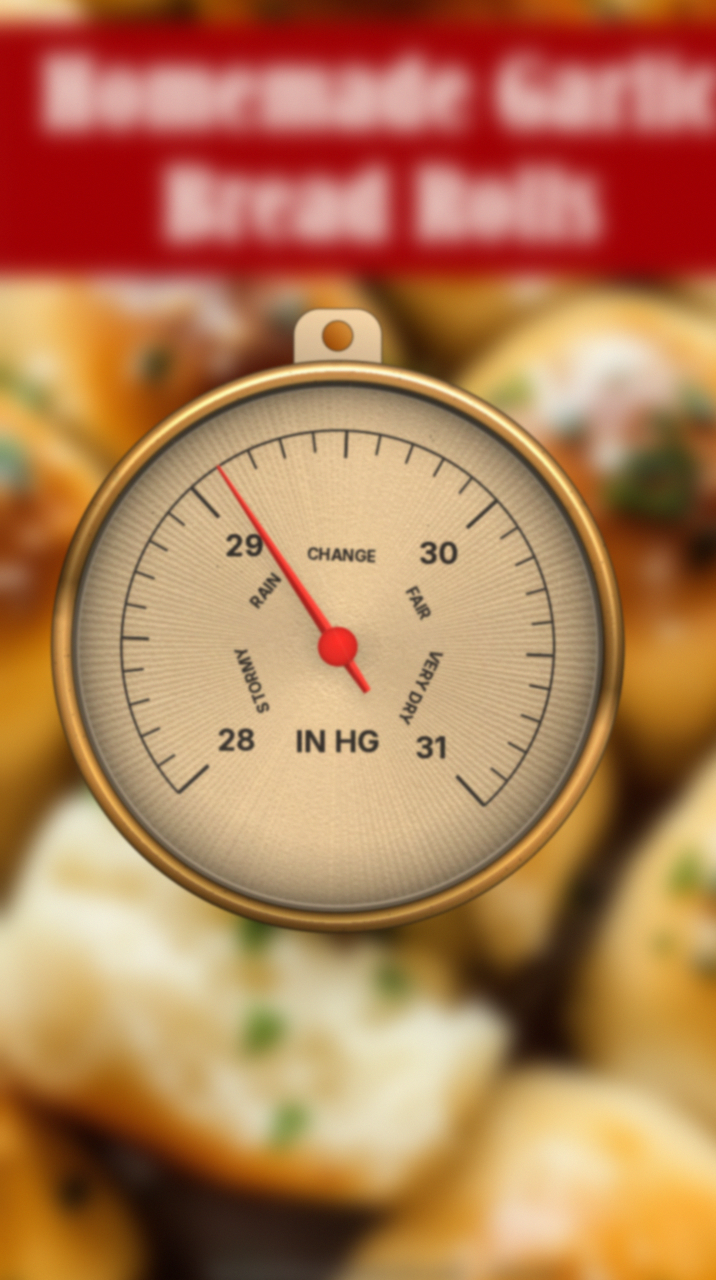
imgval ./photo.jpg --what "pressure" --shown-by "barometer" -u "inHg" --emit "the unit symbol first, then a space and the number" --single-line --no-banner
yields inHg 29.1
